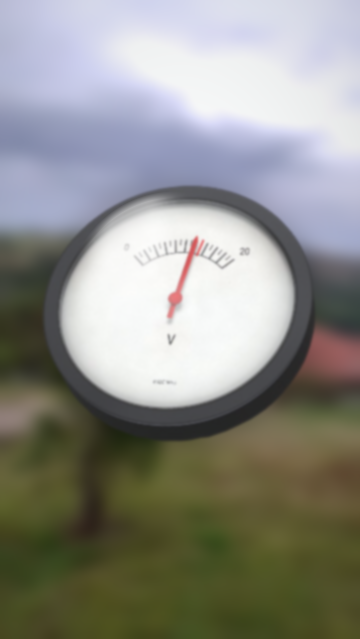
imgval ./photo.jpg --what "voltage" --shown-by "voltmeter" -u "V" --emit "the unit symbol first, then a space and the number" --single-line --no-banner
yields V 12
